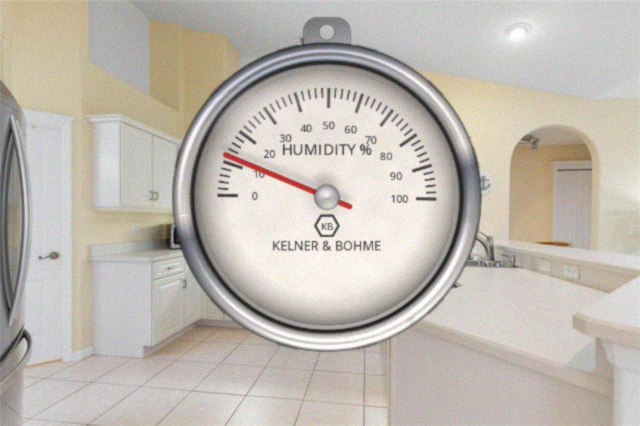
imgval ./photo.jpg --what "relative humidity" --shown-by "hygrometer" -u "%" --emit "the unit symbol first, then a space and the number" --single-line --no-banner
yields % 12
